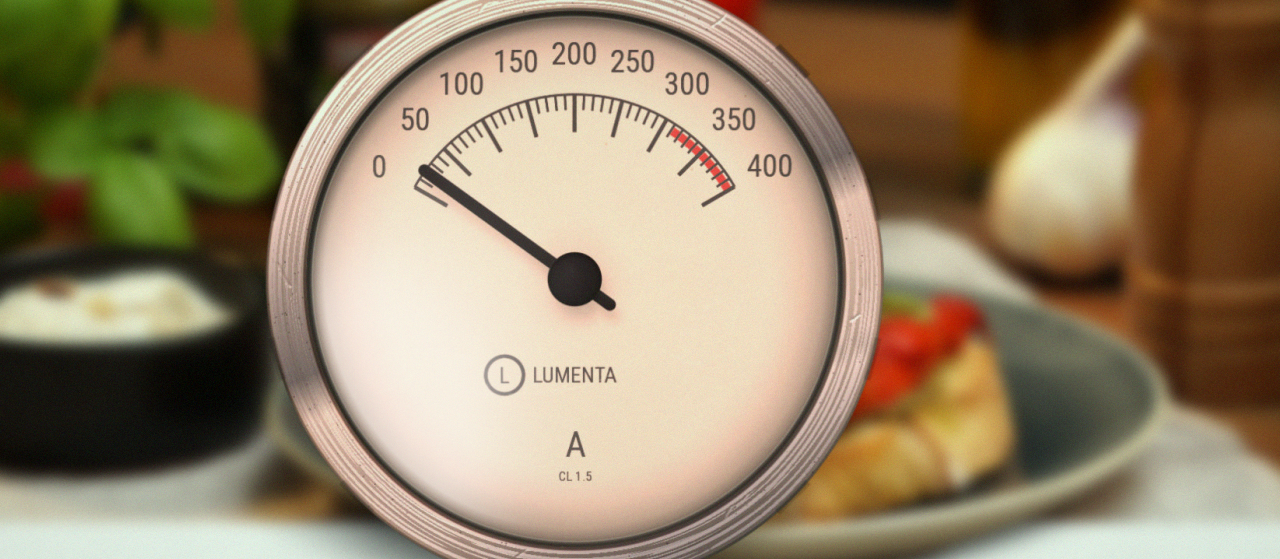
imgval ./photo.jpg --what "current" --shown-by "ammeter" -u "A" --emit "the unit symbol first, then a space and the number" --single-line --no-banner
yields A 20
